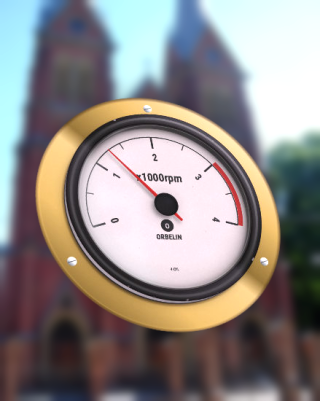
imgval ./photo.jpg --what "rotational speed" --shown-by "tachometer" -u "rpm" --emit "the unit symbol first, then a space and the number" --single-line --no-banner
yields rpm 1250
